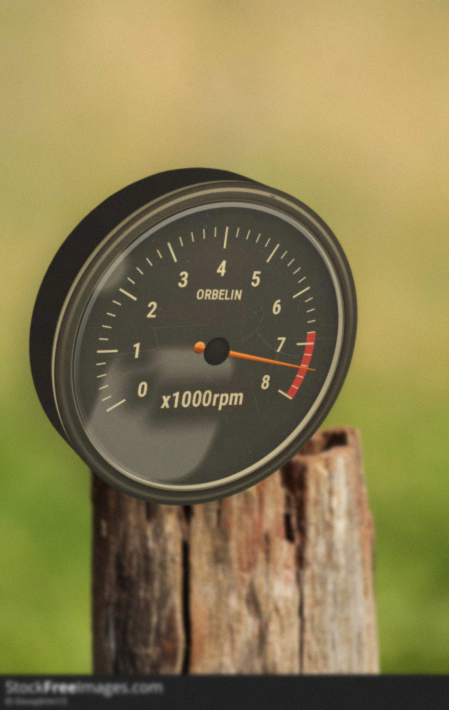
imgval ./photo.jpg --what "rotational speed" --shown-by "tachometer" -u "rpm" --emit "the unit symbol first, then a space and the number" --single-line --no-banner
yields rpm 7400
